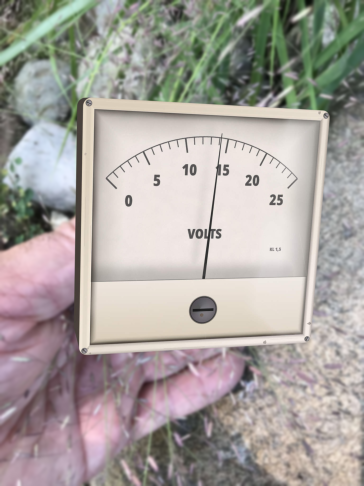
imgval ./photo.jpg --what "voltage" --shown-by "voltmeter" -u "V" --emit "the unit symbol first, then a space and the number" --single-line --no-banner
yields V 14
